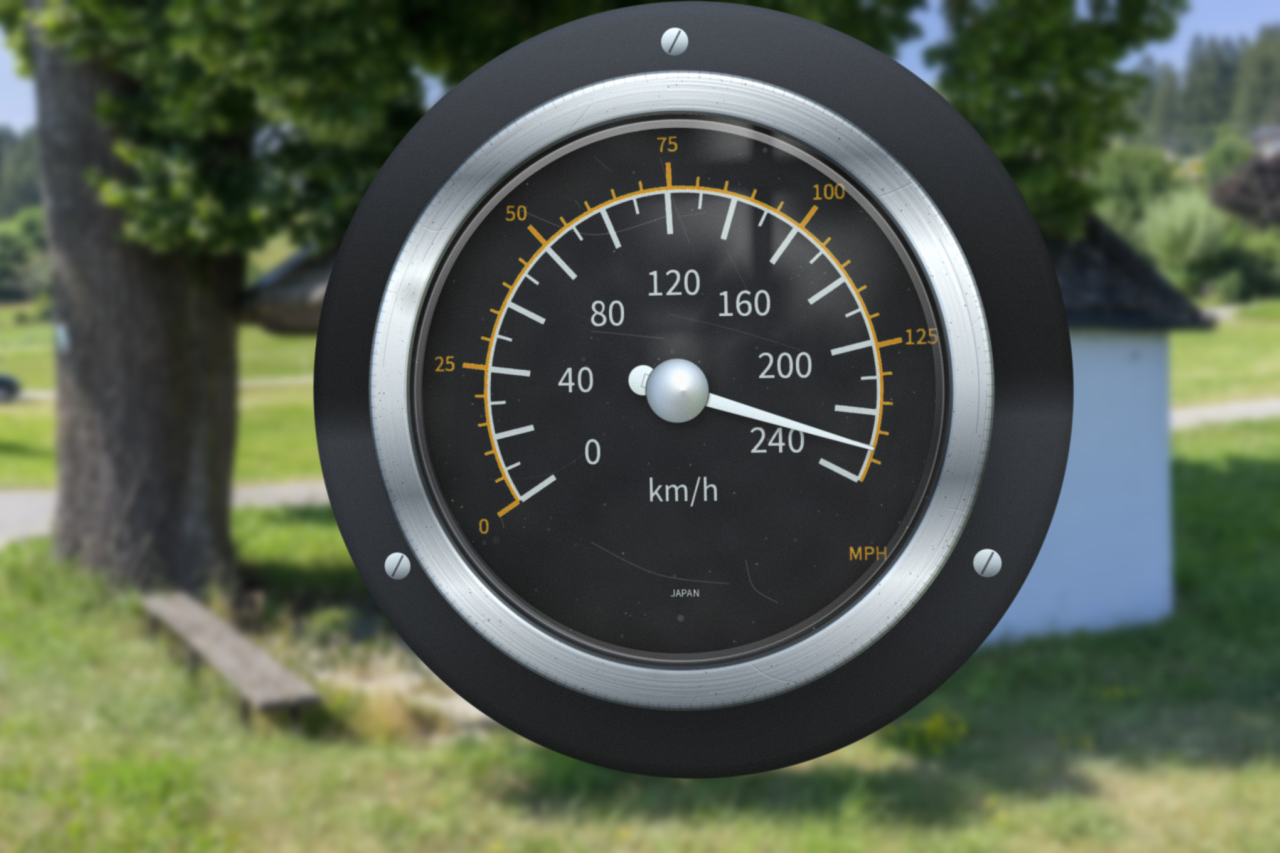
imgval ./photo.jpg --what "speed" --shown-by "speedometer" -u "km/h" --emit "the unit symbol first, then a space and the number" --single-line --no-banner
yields km/h 230
